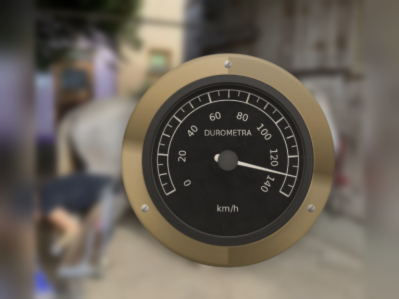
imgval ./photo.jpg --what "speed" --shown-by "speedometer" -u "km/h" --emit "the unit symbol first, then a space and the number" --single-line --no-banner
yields km/h 130
